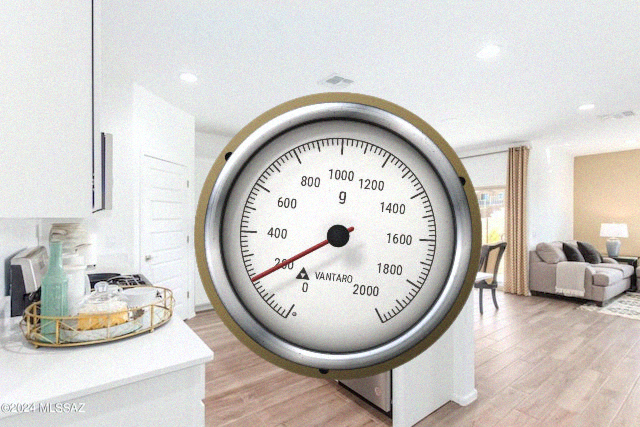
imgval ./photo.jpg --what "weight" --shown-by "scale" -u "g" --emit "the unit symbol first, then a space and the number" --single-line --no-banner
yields g 200
